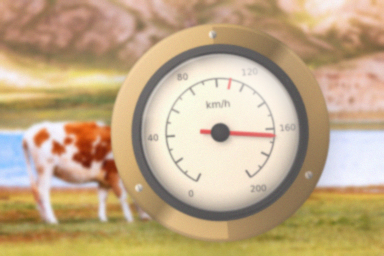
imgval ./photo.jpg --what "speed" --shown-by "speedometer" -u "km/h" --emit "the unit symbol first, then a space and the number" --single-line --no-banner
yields km/h 165
